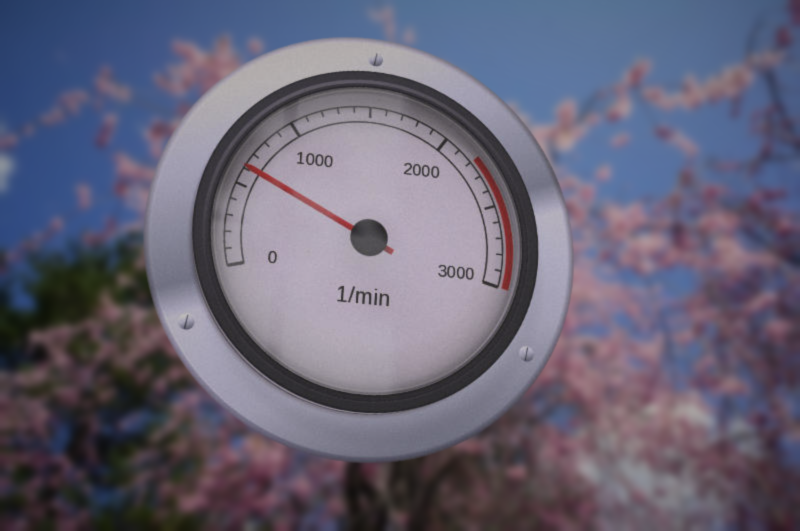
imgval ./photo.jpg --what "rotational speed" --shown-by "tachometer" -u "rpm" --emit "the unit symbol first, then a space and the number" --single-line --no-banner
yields rpm 600
